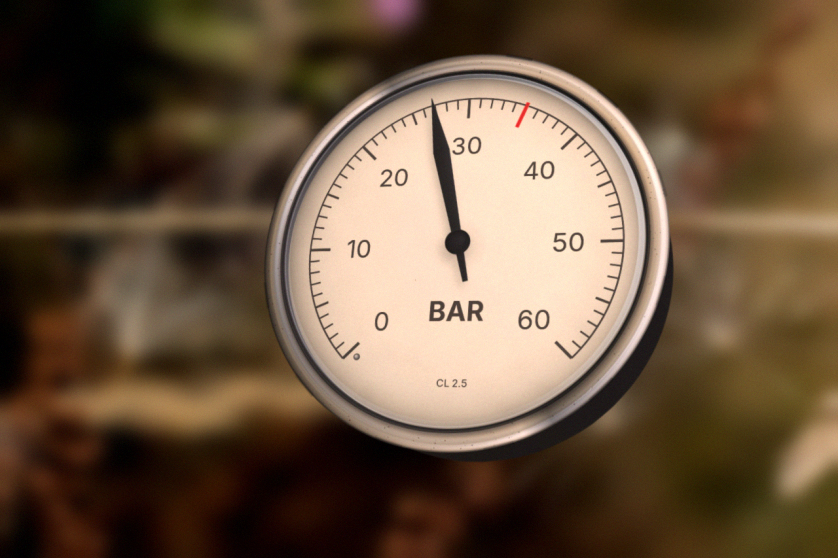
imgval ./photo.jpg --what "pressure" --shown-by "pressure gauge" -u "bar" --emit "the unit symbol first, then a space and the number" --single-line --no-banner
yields bar 27
